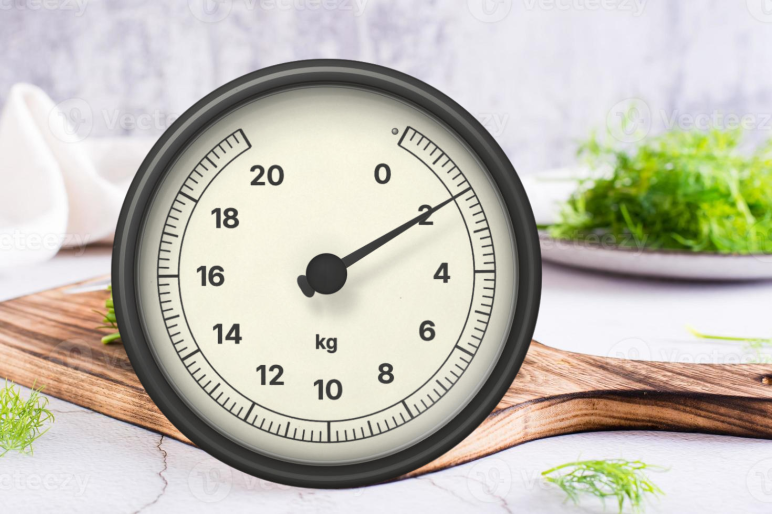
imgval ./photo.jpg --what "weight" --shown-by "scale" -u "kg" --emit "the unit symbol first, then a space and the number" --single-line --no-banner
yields kg 2
